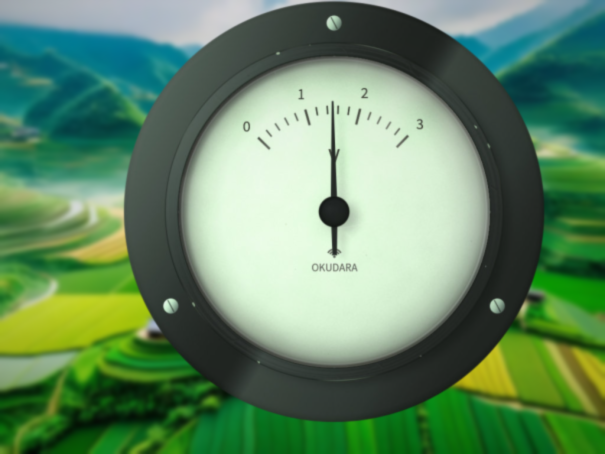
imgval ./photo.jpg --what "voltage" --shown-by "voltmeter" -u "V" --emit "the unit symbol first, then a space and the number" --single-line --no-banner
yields V 1.5
